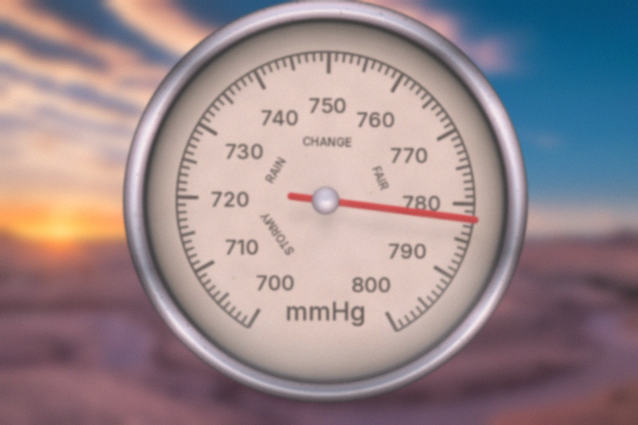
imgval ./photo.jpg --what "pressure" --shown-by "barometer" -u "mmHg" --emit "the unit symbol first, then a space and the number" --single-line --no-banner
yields mmHg 782
